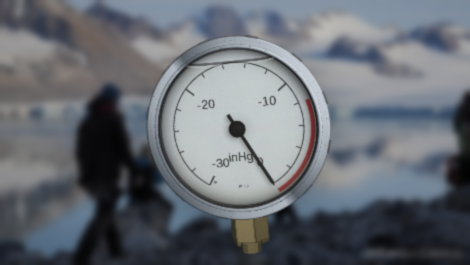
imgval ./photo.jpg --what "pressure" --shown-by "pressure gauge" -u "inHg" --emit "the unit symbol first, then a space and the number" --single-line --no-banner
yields inHg 0
